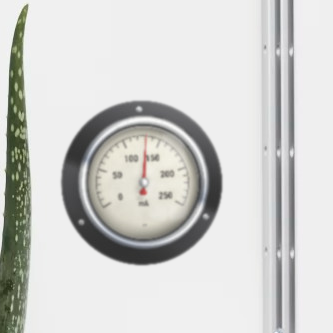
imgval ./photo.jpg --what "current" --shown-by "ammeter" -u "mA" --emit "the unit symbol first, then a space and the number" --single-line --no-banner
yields mA 130
